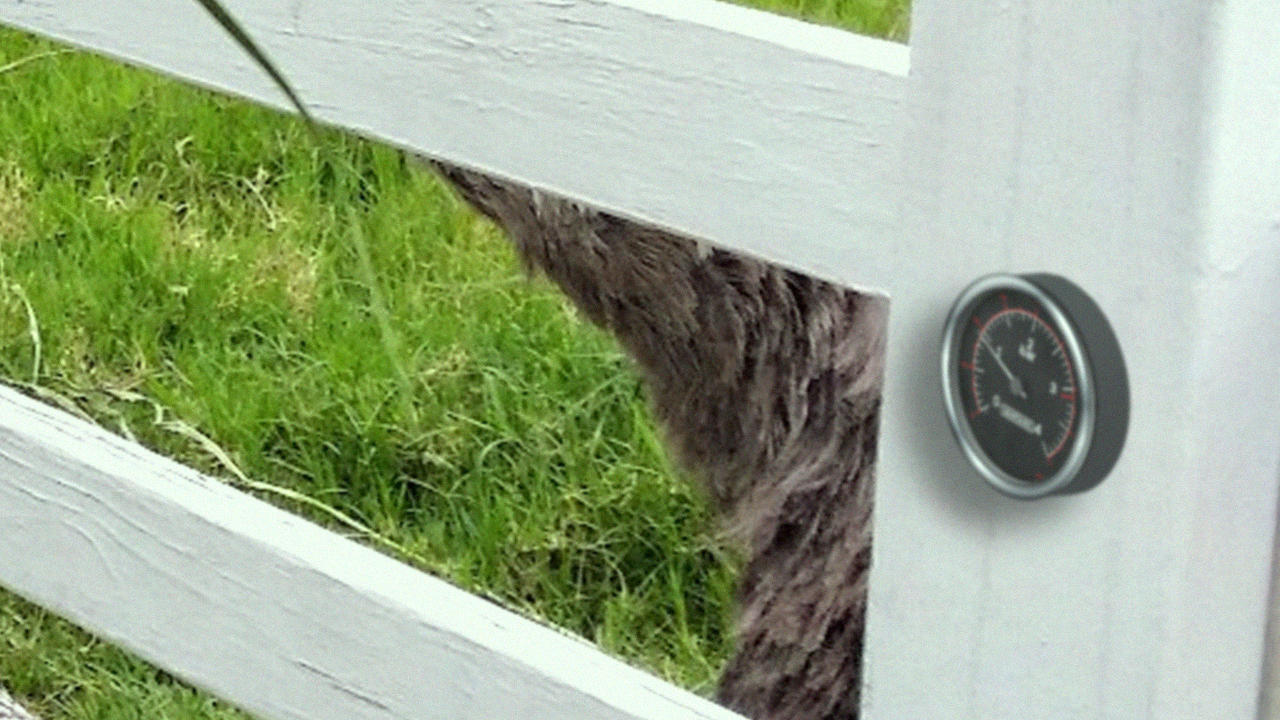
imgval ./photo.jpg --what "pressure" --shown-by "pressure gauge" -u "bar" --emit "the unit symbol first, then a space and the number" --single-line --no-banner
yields bar 1
